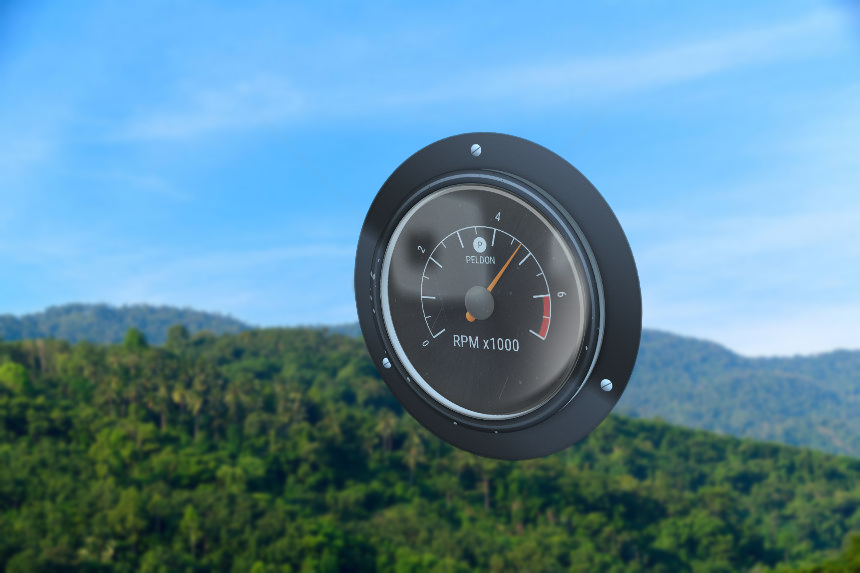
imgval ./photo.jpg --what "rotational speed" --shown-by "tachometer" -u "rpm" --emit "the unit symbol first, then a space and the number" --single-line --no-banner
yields rpm 4750
